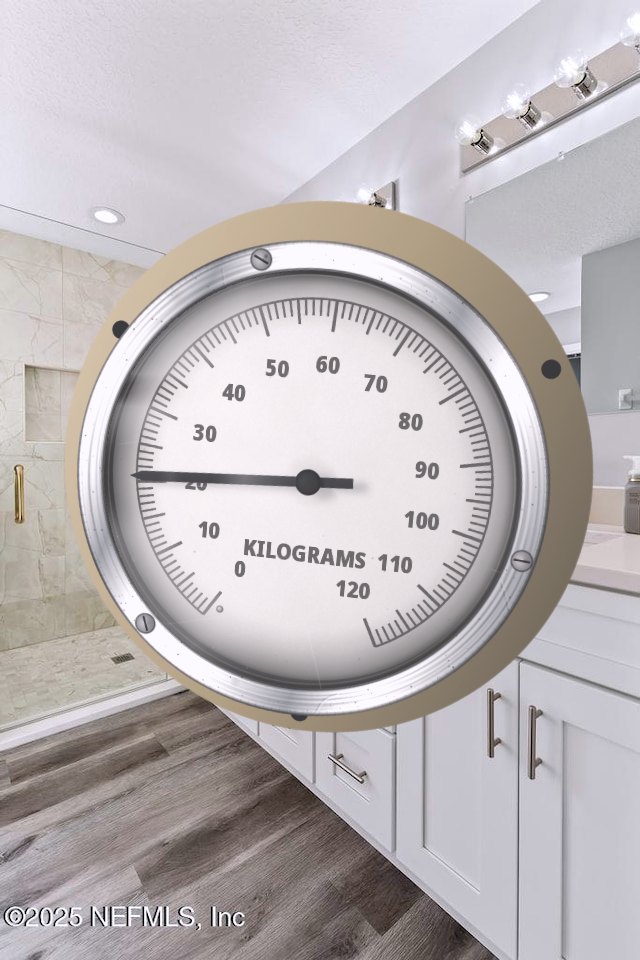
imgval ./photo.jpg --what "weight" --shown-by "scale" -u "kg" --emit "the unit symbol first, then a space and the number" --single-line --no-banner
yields kg 21
